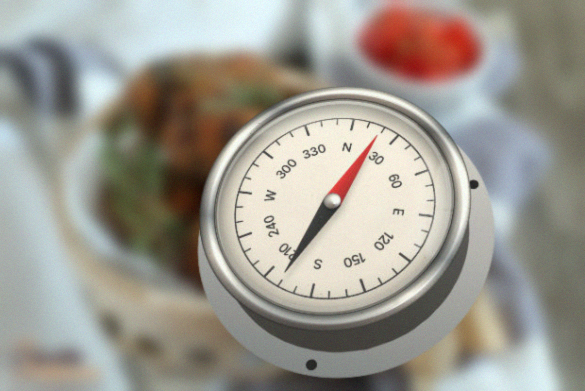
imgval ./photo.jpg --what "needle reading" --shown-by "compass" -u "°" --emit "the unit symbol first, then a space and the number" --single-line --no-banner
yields ° 20
